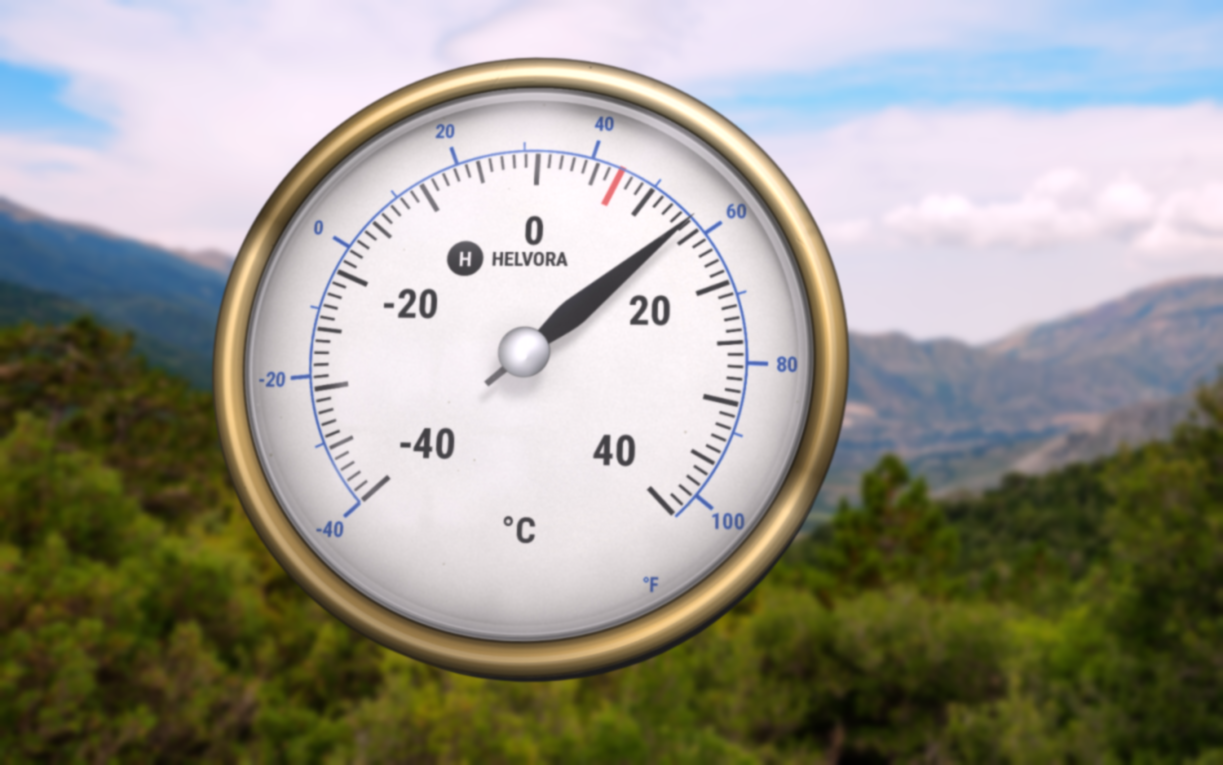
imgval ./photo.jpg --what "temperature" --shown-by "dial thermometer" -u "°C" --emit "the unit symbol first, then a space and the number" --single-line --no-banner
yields °C 14
